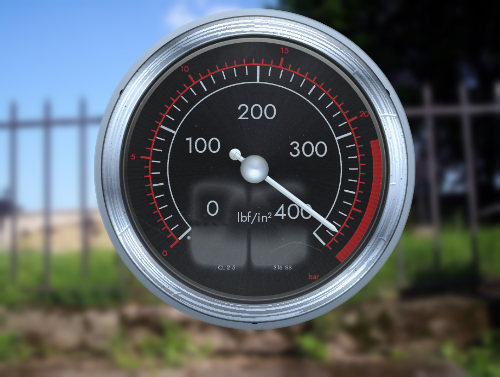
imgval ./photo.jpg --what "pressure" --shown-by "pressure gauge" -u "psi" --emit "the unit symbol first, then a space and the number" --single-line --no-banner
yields psi 385
